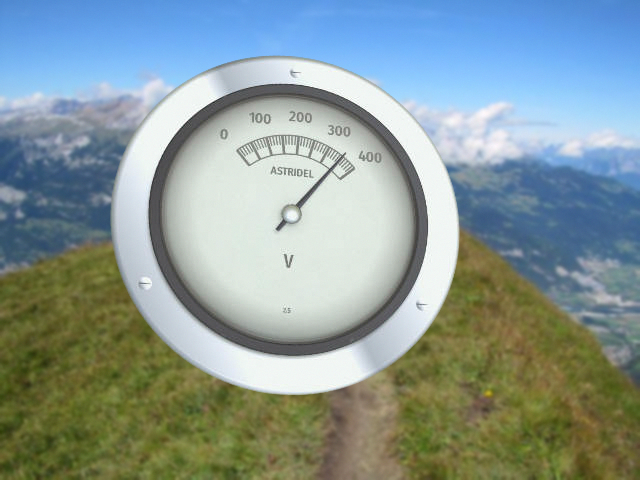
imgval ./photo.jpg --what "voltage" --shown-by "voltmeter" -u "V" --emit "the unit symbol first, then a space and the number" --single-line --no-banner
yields V 350
